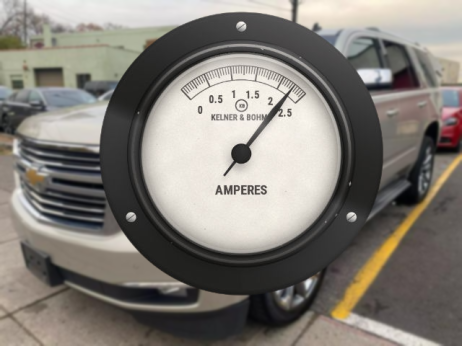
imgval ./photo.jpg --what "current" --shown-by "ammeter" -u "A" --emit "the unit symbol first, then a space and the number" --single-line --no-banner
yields A 2.25
